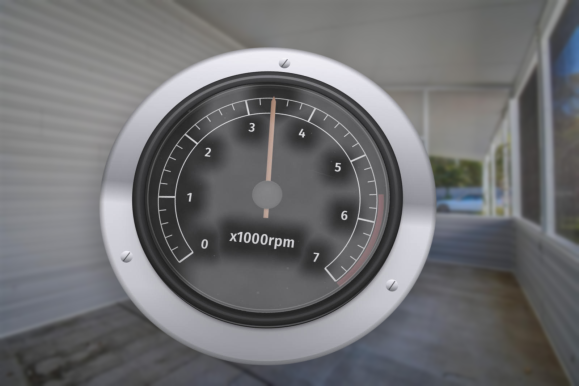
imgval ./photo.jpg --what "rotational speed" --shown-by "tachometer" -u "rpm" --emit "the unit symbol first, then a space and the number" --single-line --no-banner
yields rpm 3400
